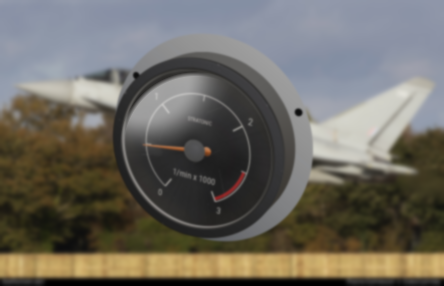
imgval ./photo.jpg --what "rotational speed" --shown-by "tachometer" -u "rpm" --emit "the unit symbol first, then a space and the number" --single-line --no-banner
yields rpm 500
